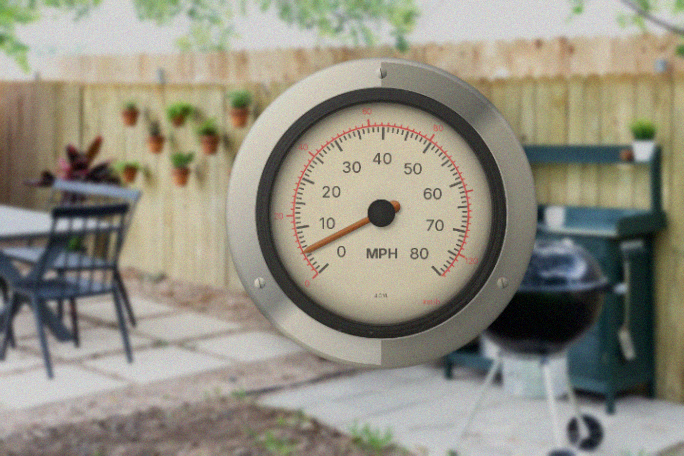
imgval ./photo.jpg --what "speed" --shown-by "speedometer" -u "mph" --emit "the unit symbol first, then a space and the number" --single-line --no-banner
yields mph 5
